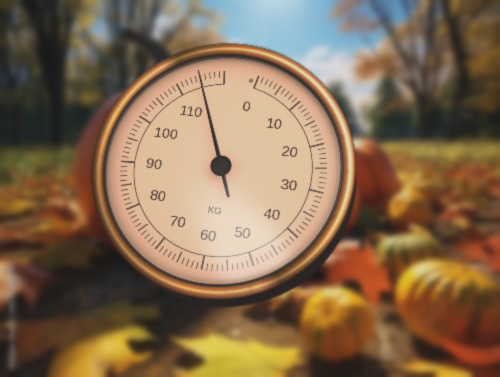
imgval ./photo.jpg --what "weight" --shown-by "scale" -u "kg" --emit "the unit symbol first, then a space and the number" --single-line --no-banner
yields kg 115
